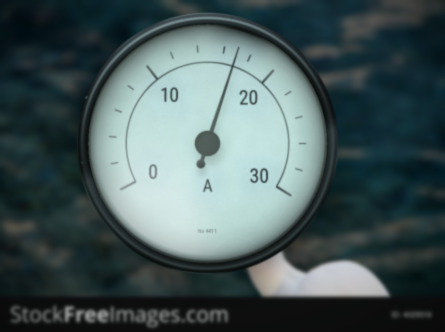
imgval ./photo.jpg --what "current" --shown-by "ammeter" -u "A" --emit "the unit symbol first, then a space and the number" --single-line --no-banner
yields A 17
